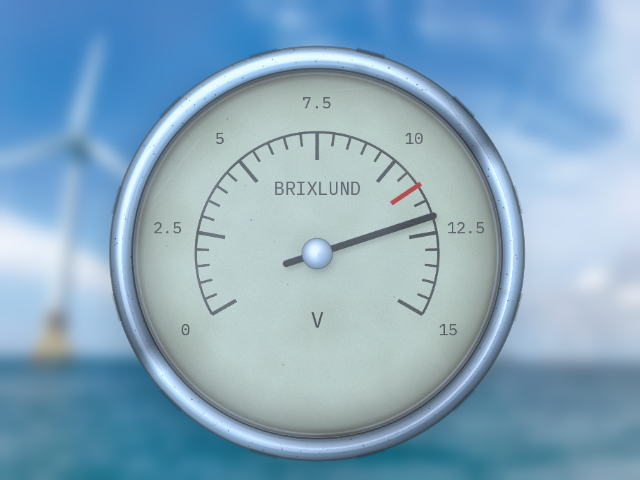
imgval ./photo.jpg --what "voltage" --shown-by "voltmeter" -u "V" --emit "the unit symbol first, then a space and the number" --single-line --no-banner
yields V 12
